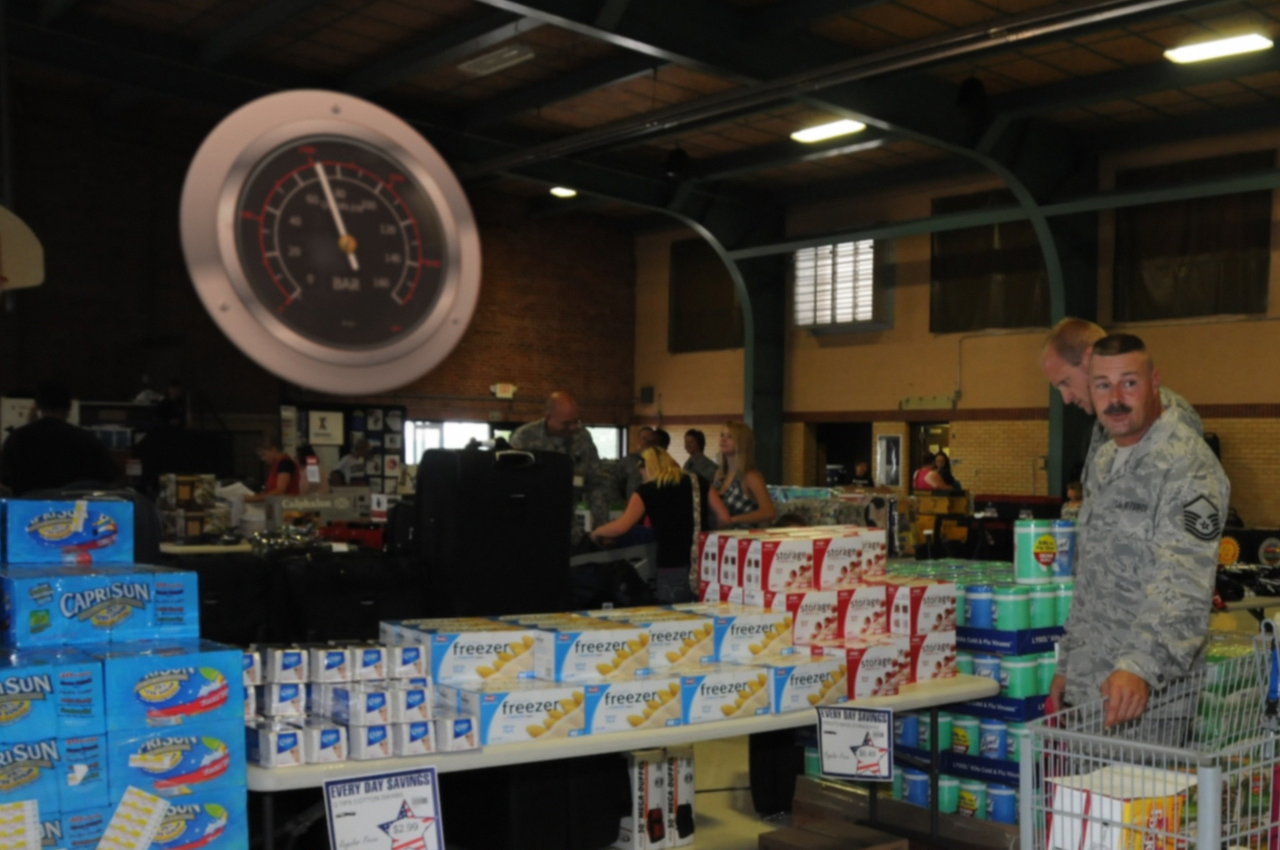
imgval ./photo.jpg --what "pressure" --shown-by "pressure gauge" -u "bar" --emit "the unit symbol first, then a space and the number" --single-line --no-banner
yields bar 70
